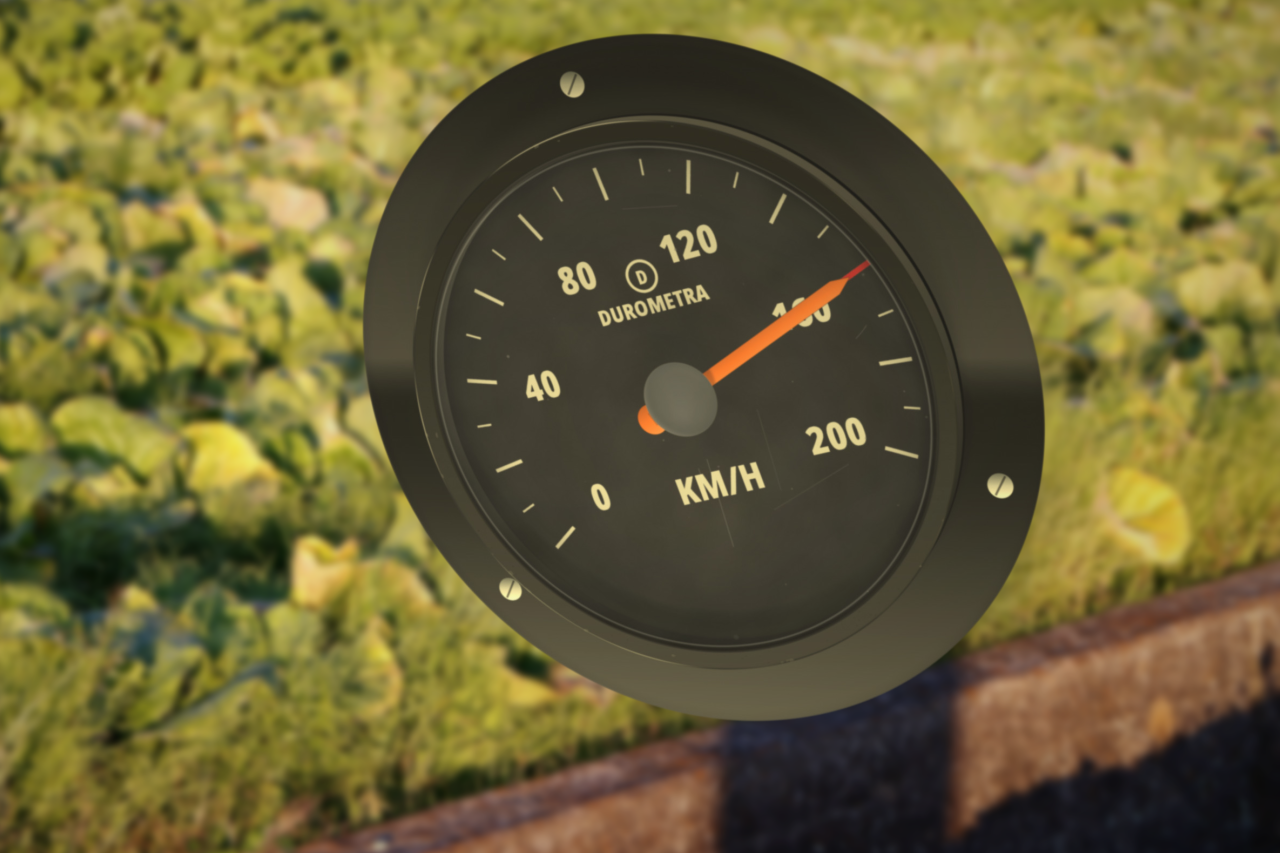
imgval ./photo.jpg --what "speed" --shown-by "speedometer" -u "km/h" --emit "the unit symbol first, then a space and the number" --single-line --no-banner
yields km/h 160
